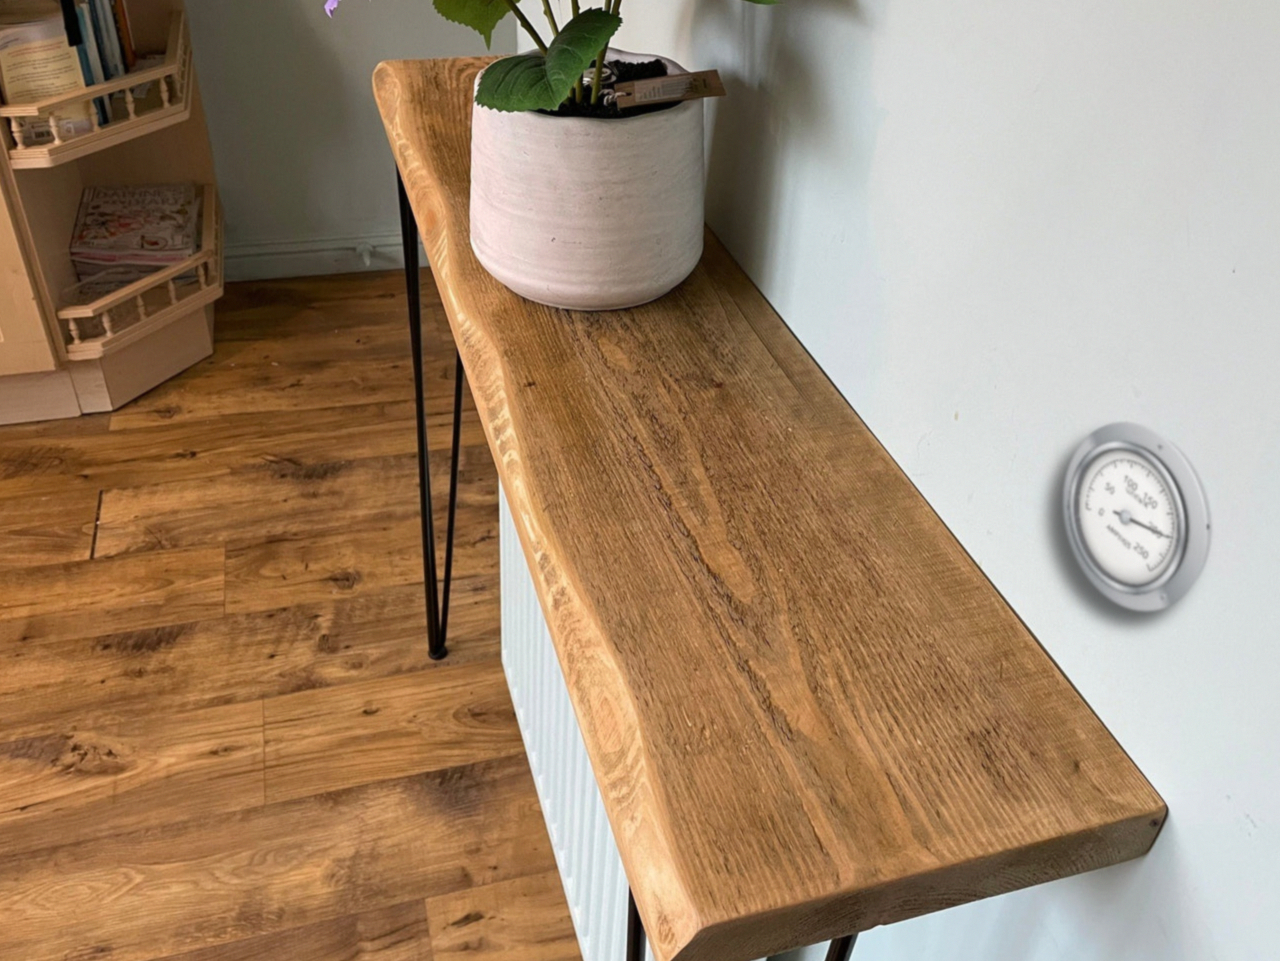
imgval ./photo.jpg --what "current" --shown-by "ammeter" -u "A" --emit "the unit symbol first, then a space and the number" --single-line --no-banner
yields A 200
